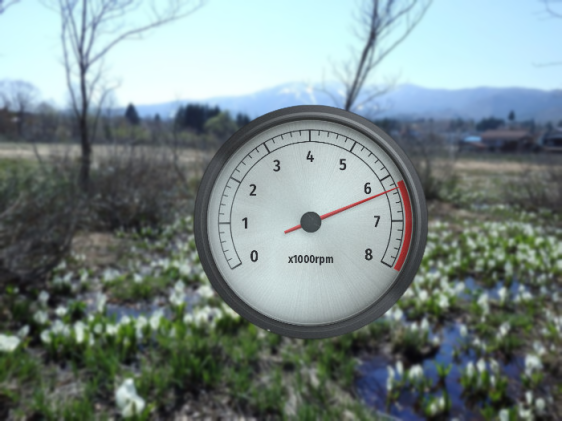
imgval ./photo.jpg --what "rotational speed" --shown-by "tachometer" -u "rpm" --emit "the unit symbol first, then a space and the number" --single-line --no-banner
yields rpm 6300
